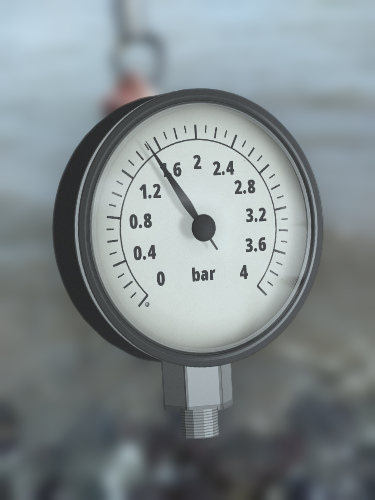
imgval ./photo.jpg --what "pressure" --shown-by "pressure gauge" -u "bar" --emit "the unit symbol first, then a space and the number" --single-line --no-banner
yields bar 1.5
